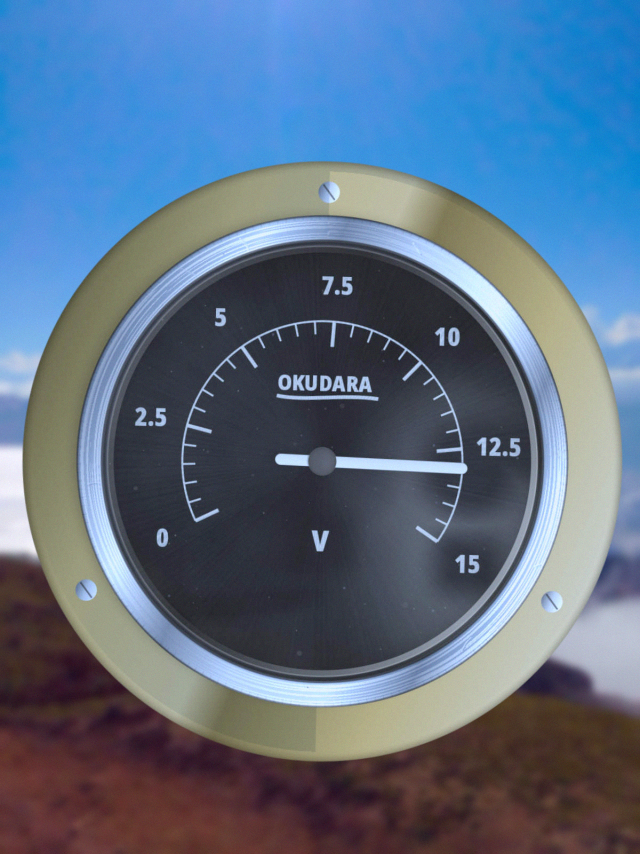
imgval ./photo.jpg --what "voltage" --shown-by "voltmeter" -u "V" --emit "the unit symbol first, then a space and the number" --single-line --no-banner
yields V 13
